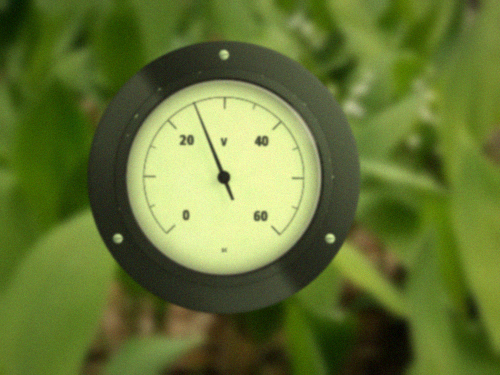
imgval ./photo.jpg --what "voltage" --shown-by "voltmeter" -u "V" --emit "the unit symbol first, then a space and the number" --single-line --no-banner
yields V 25
